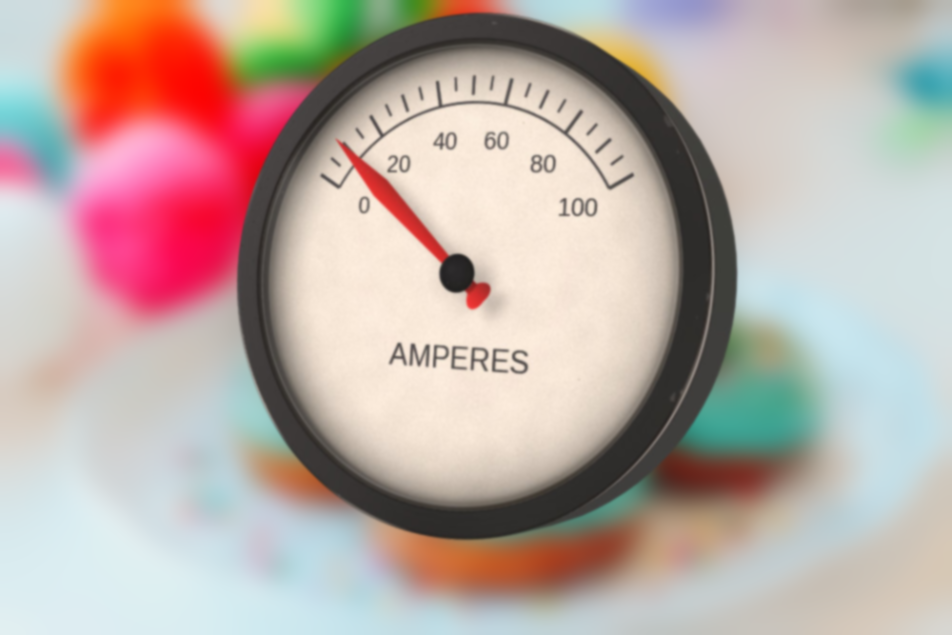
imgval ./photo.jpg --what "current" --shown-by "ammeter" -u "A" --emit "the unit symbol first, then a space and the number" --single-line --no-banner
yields A 10
